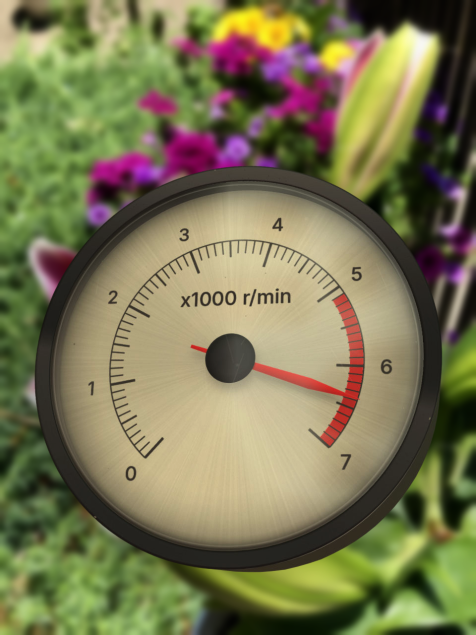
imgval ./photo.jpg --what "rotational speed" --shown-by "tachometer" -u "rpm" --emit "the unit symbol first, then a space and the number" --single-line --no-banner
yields rpm 6400
